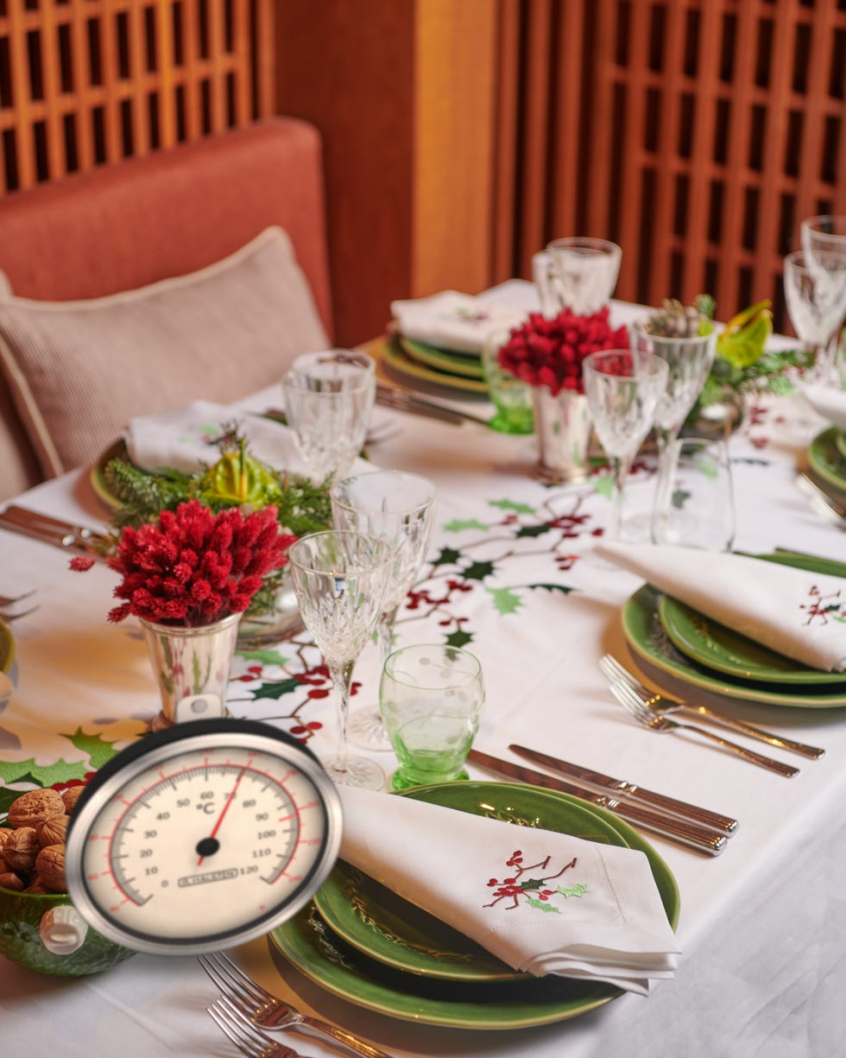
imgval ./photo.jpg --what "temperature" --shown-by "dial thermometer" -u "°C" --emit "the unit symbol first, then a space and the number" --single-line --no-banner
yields °C 70
